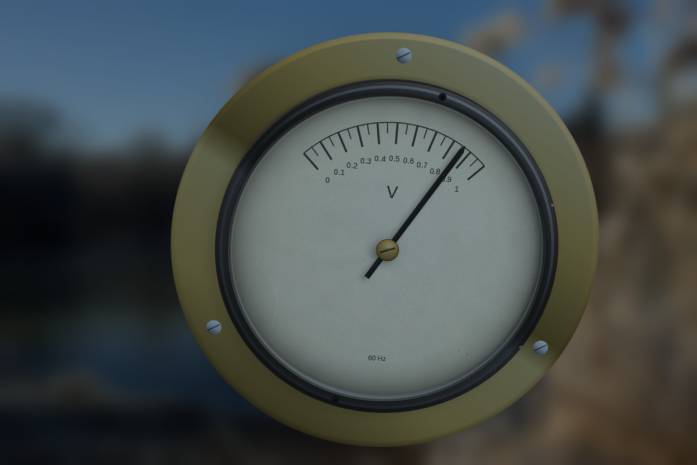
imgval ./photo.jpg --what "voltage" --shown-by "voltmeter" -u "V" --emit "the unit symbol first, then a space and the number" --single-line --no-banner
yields V 0.85
